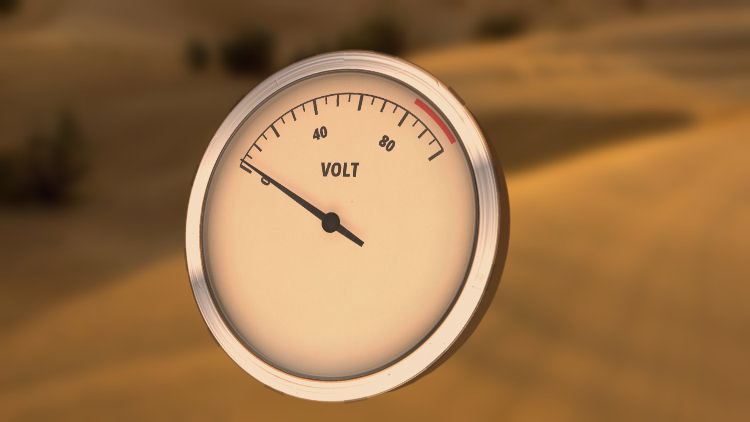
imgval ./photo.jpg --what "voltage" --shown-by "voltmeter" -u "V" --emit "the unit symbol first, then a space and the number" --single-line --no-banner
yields V 2.5
